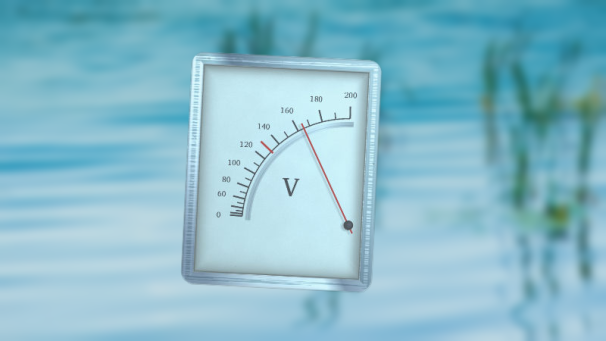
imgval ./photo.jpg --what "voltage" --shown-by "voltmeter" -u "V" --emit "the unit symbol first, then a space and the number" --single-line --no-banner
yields V 165
